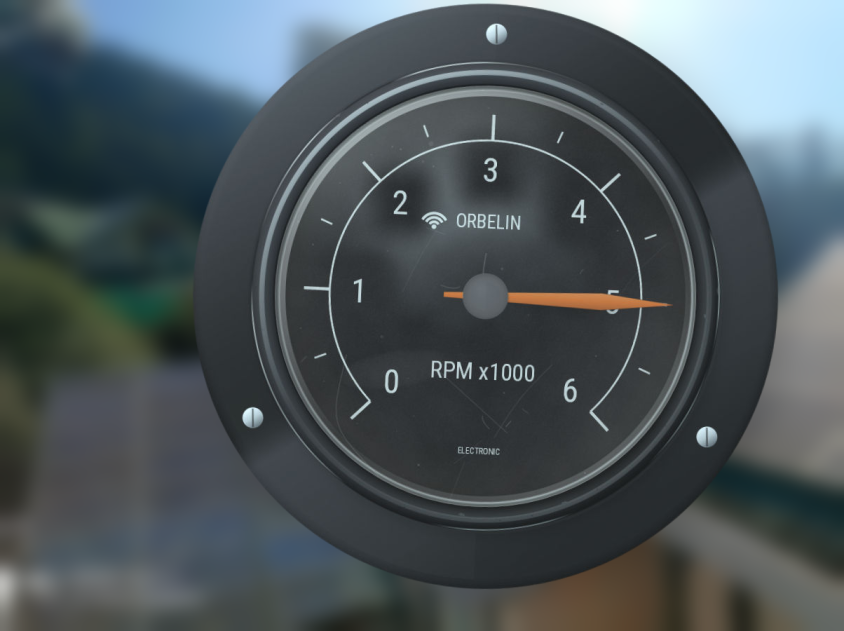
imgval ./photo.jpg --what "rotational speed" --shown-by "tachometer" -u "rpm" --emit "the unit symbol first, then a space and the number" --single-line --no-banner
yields rpm 5000
